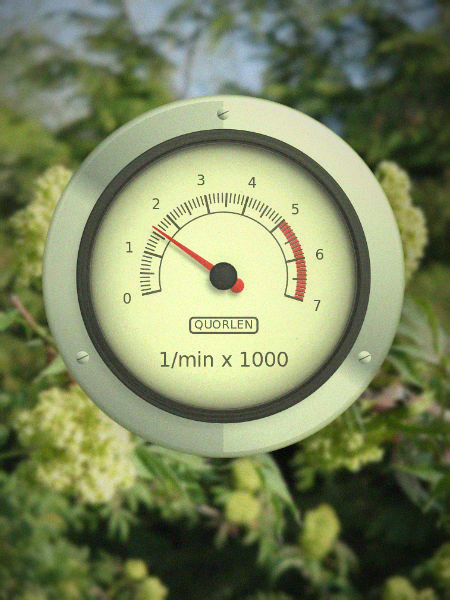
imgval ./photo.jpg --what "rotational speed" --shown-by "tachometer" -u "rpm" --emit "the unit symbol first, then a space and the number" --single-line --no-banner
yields rpm 1600
